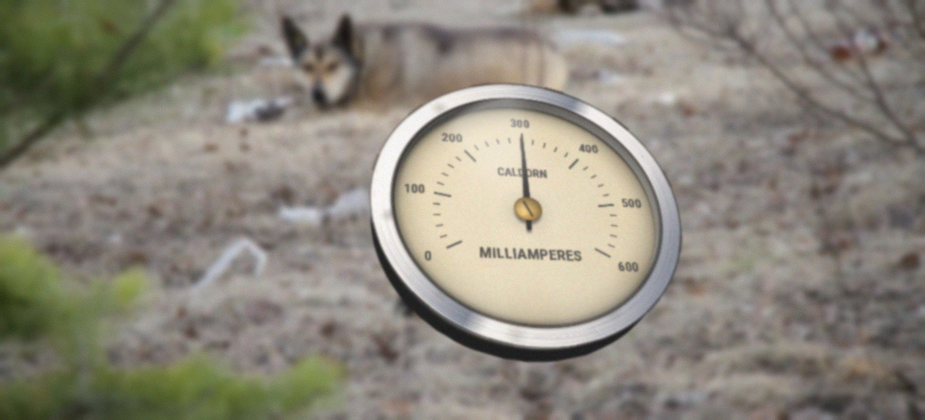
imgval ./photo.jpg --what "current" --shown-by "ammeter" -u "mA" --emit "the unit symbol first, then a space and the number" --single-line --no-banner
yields mA 300
